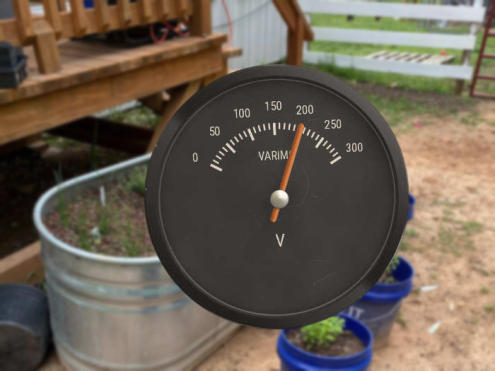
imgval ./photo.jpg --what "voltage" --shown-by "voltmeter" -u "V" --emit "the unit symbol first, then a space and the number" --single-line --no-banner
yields V 200
